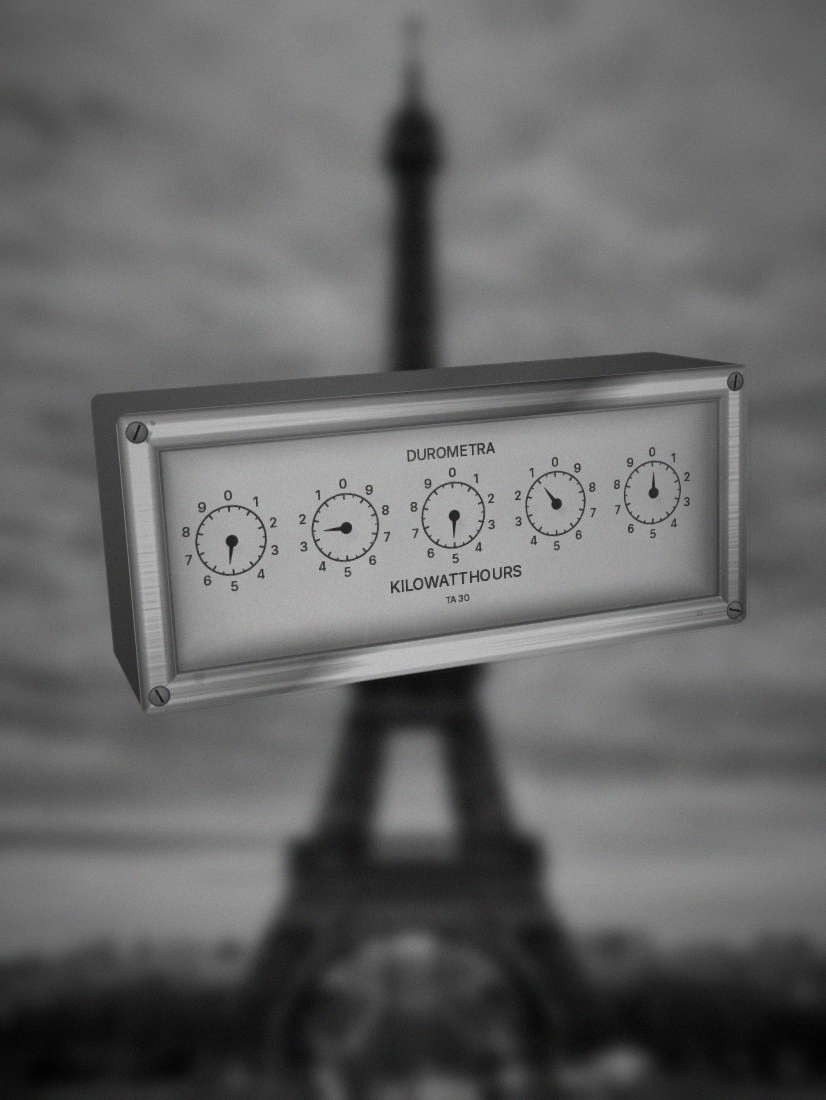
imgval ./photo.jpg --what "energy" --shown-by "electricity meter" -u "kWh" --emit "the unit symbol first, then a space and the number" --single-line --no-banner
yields kWh 52510
